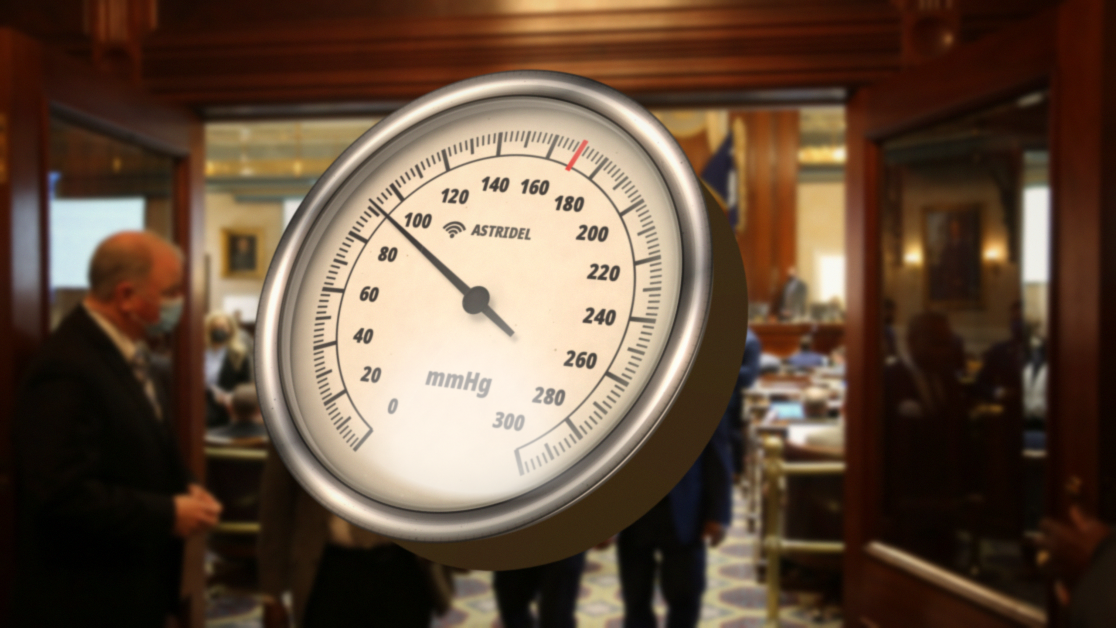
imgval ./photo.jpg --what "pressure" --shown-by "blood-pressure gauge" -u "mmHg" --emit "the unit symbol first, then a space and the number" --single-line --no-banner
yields mmHg 92
